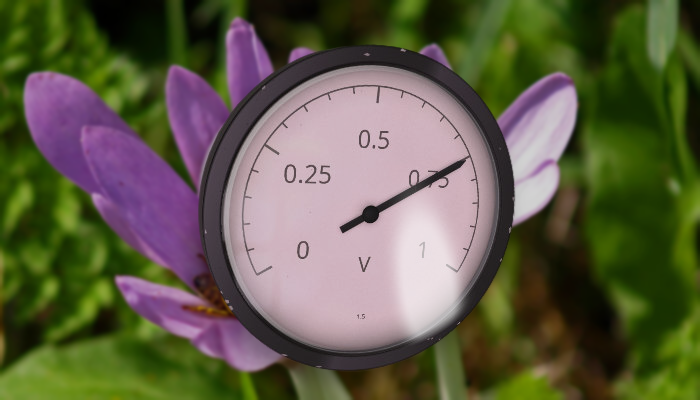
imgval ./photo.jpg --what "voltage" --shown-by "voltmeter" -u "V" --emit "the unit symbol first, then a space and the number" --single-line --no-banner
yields V 0.75
